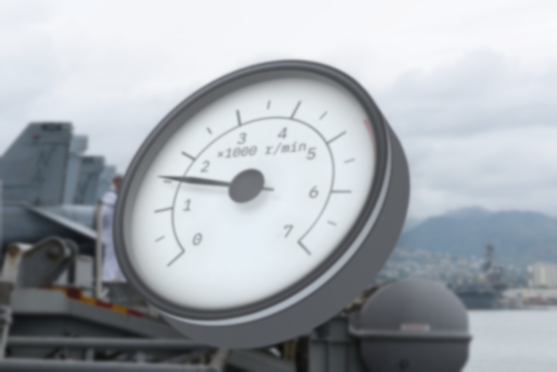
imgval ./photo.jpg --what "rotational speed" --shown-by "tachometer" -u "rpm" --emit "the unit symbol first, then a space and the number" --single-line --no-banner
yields rpm 1500
